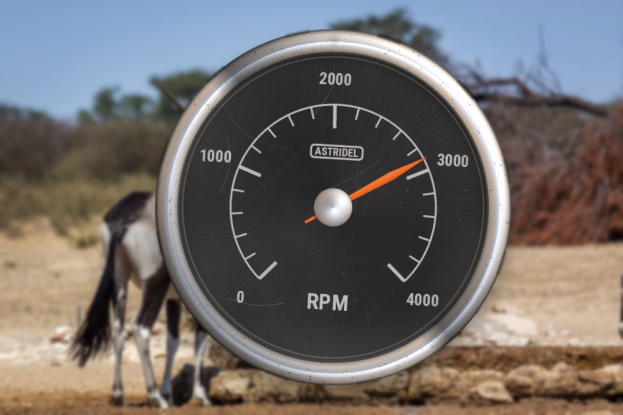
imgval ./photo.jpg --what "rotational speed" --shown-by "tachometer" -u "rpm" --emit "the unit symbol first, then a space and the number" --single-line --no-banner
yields rpm 2900
